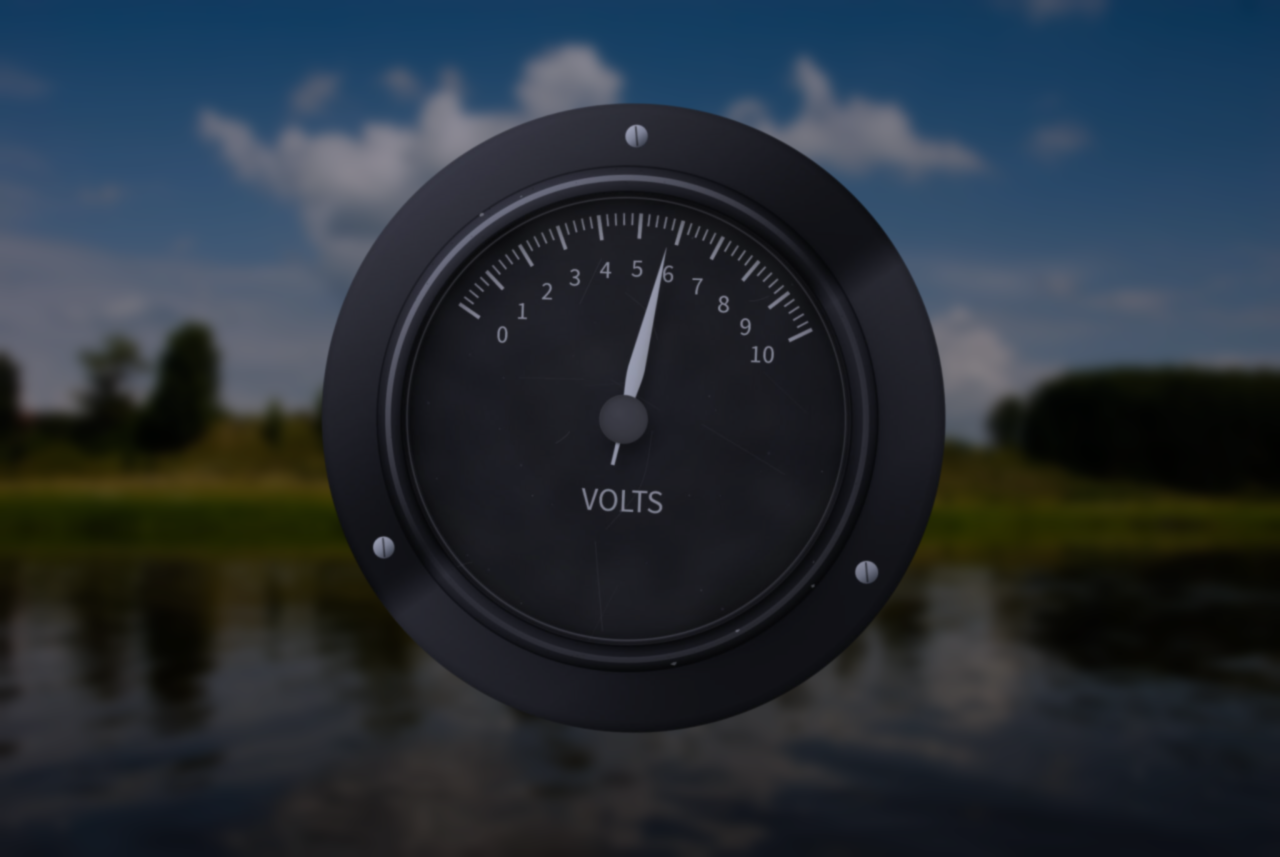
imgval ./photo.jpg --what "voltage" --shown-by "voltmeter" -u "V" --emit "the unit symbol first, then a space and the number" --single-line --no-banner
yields V 5.8
